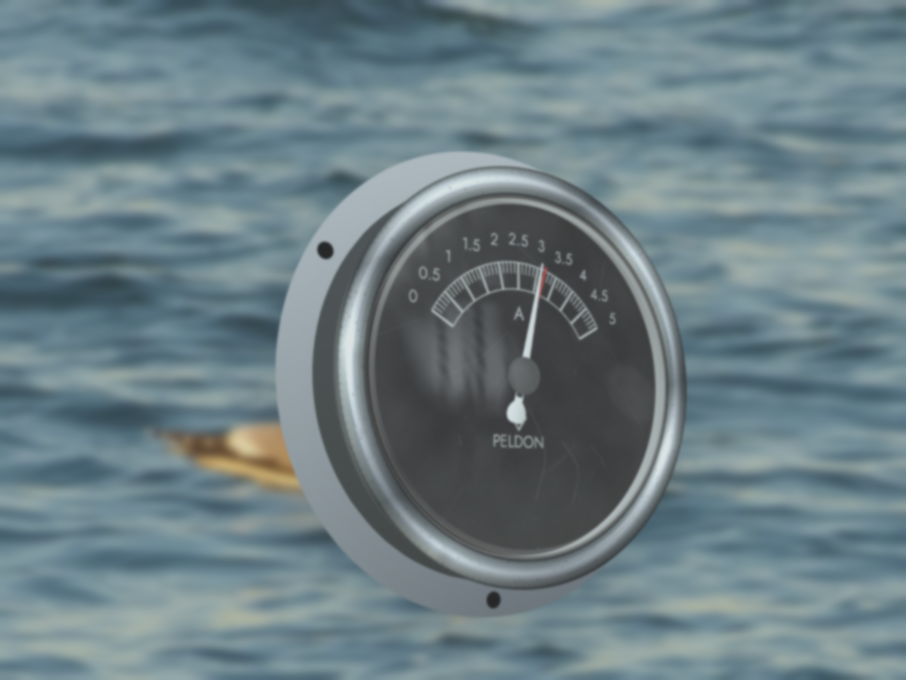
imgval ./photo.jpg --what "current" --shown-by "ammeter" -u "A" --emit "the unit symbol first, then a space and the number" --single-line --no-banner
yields A 3
